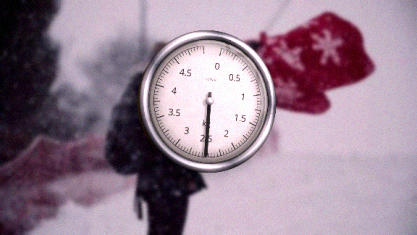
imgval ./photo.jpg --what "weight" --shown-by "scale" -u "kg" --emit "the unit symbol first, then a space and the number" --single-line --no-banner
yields kg 2.5
